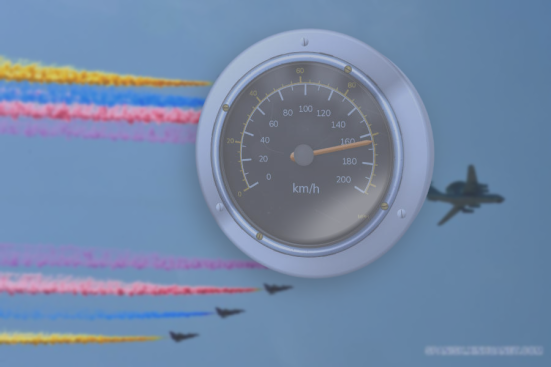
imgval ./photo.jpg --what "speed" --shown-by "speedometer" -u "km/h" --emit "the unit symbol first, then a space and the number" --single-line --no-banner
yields km/h 165
